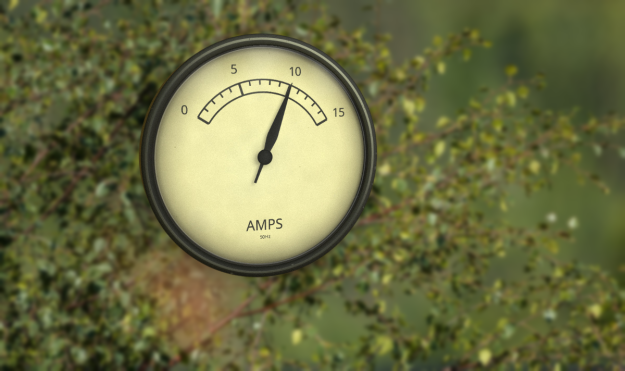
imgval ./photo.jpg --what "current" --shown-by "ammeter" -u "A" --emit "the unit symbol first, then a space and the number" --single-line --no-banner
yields A 10
